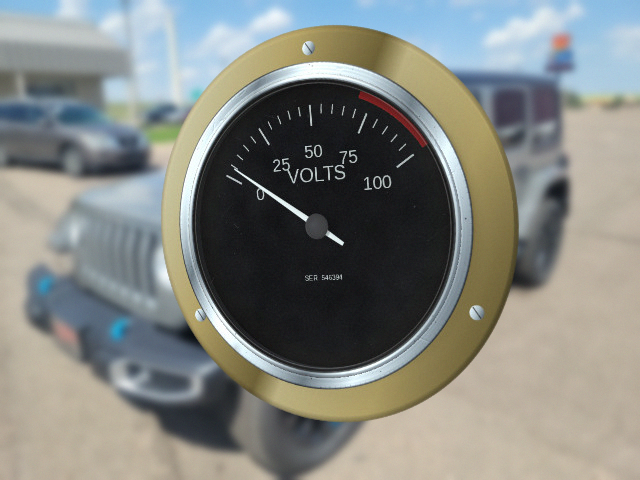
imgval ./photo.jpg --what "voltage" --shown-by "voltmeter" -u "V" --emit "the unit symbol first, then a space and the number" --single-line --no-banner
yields V 5
